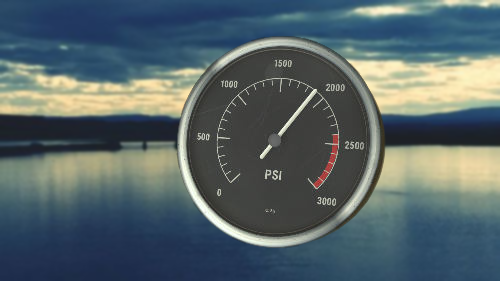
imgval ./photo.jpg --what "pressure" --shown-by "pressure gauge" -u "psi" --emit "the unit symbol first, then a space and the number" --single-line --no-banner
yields psi 1900
